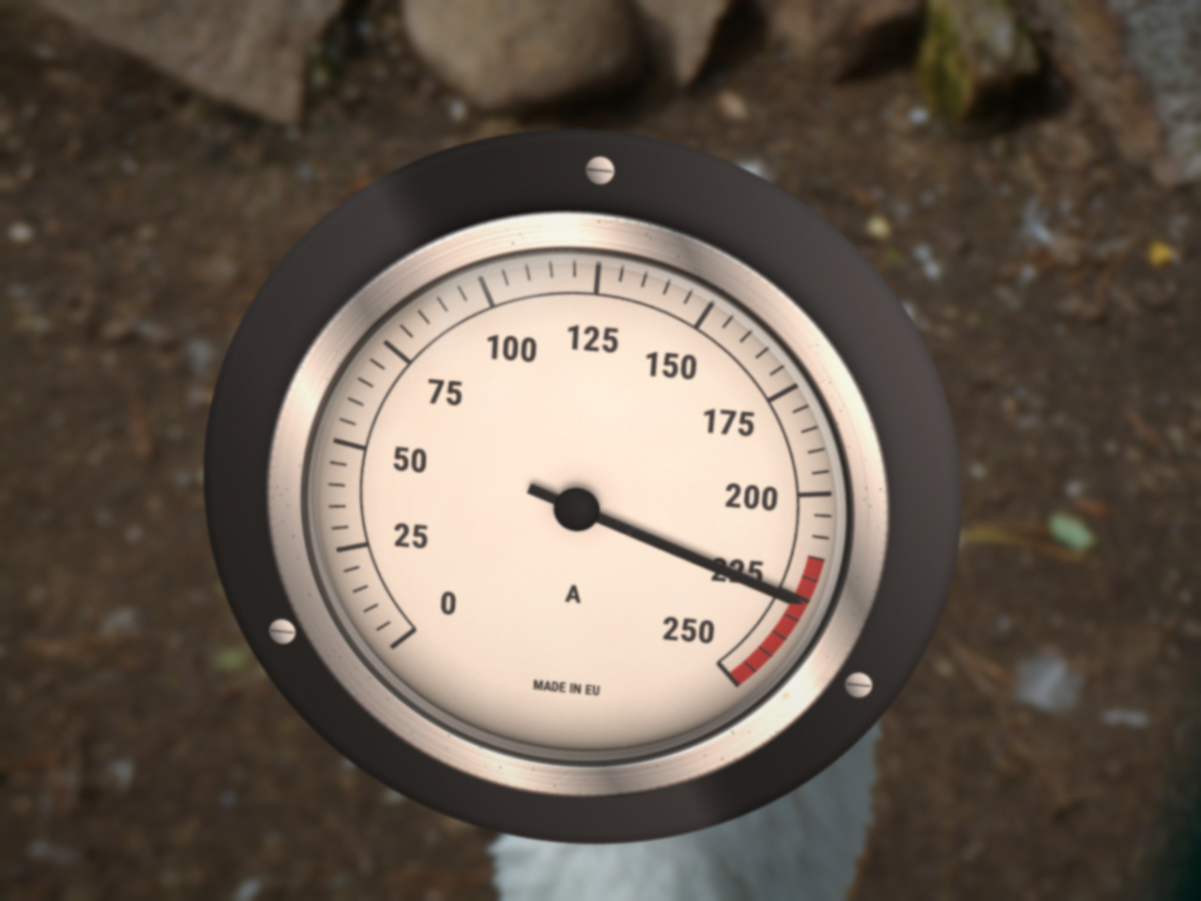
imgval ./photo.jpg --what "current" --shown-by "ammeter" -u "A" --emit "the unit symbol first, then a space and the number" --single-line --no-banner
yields A 225
